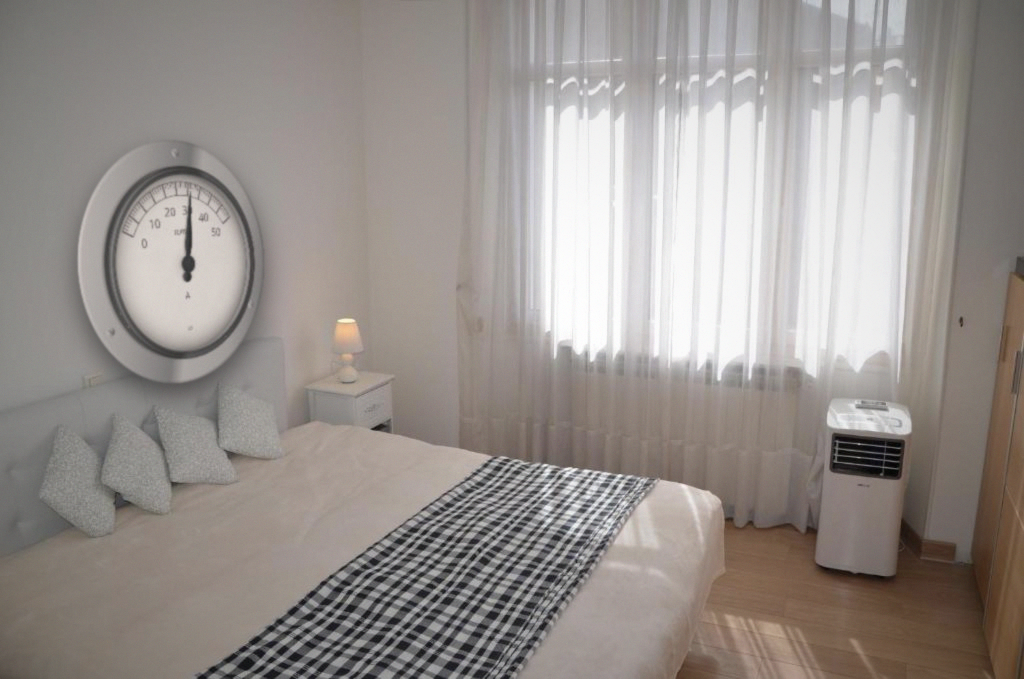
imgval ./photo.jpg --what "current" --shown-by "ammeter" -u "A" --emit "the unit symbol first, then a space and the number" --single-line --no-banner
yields A 30
